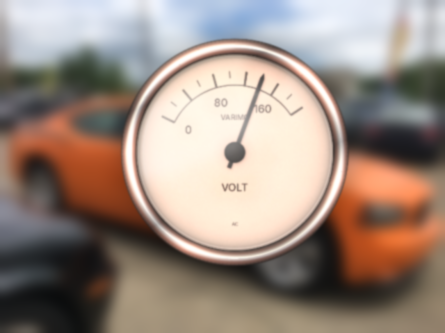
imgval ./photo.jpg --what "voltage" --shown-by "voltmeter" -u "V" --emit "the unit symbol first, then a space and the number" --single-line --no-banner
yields V 140
